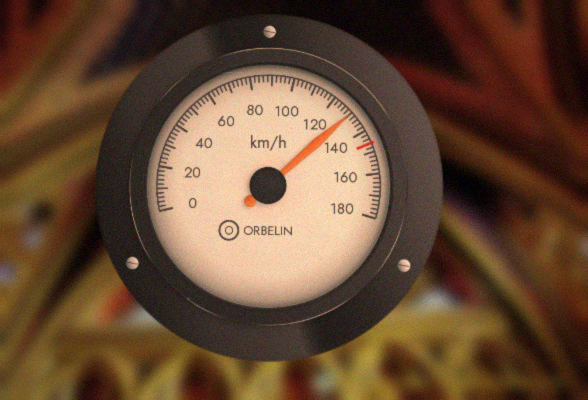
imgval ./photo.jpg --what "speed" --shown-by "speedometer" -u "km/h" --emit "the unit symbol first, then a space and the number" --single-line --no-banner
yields km/h 130
